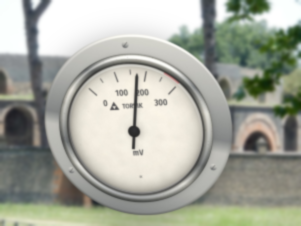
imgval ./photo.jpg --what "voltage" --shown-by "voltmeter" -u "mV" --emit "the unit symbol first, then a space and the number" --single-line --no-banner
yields mV 175
